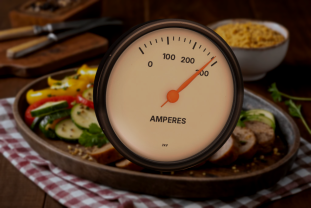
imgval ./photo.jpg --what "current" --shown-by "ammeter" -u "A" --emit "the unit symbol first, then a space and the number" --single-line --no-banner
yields A 280
